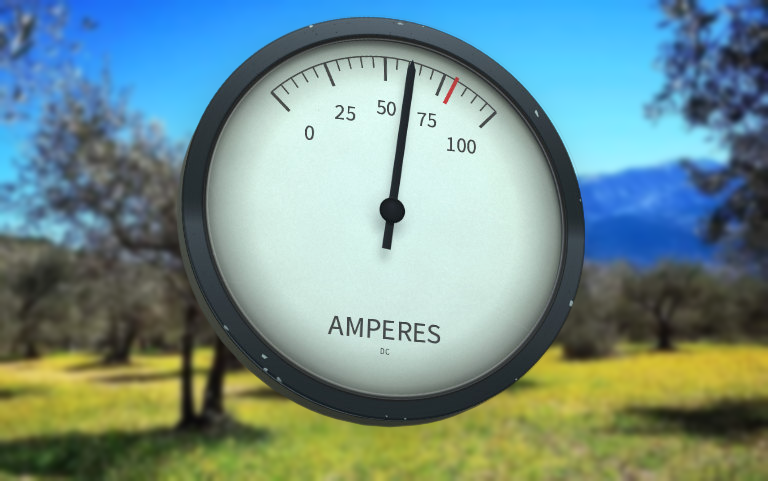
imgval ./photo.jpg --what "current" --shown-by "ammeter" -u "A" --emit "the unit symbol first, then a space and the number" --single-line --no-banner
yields A 60
